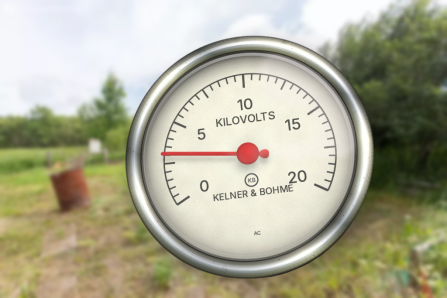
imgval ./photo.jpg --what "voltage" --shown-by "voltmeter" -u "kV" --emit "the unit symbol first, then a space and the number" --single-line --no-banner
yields kV 3
